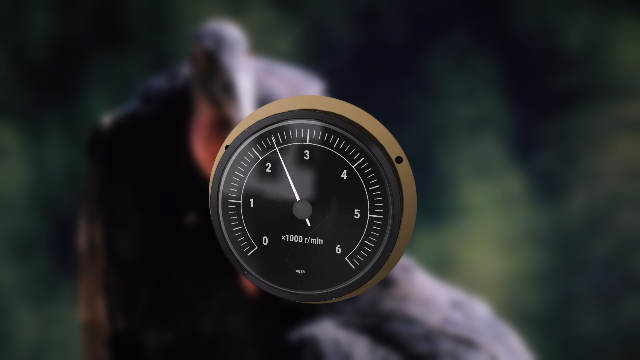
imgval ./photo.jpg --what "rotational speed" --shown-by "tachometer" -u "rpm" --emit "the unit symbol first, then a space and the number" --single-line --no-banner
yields rpm 2400
